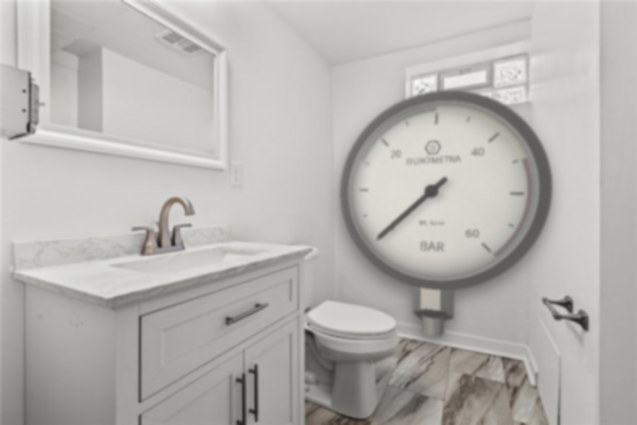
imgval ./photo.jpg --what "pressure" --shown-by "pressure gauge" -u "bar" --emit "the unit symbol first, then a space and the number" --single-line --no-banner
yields bar 0
